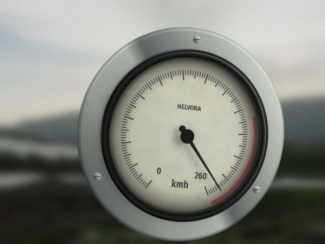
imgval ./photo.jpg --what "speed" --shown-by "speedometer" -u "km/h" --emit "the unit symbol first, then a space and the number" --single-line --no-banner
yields km/h 250
